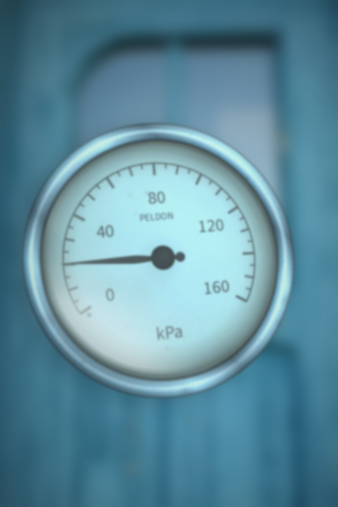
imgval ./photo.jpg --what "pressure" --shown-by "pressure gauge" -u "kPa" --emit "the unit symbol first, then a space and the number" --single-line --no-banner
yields kPa 20
